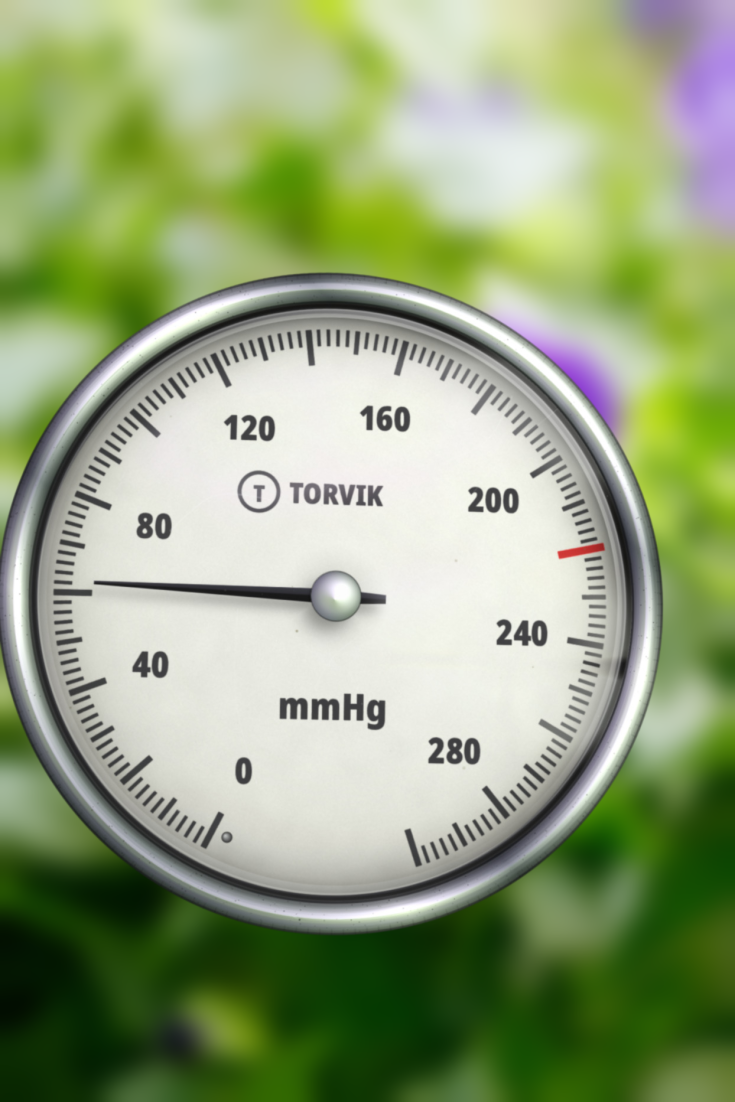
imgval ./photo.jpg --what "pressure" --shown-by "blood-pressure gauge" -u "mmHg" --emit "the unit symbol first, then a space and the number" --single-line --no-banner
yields mmHg 62
